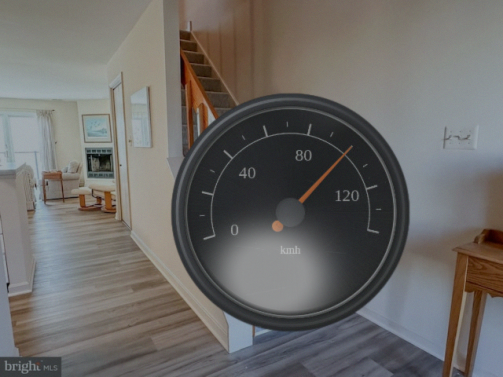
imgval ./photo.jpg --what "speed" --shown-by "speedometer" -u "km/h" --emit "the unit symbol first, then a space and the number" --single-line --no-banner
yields km/h 100
